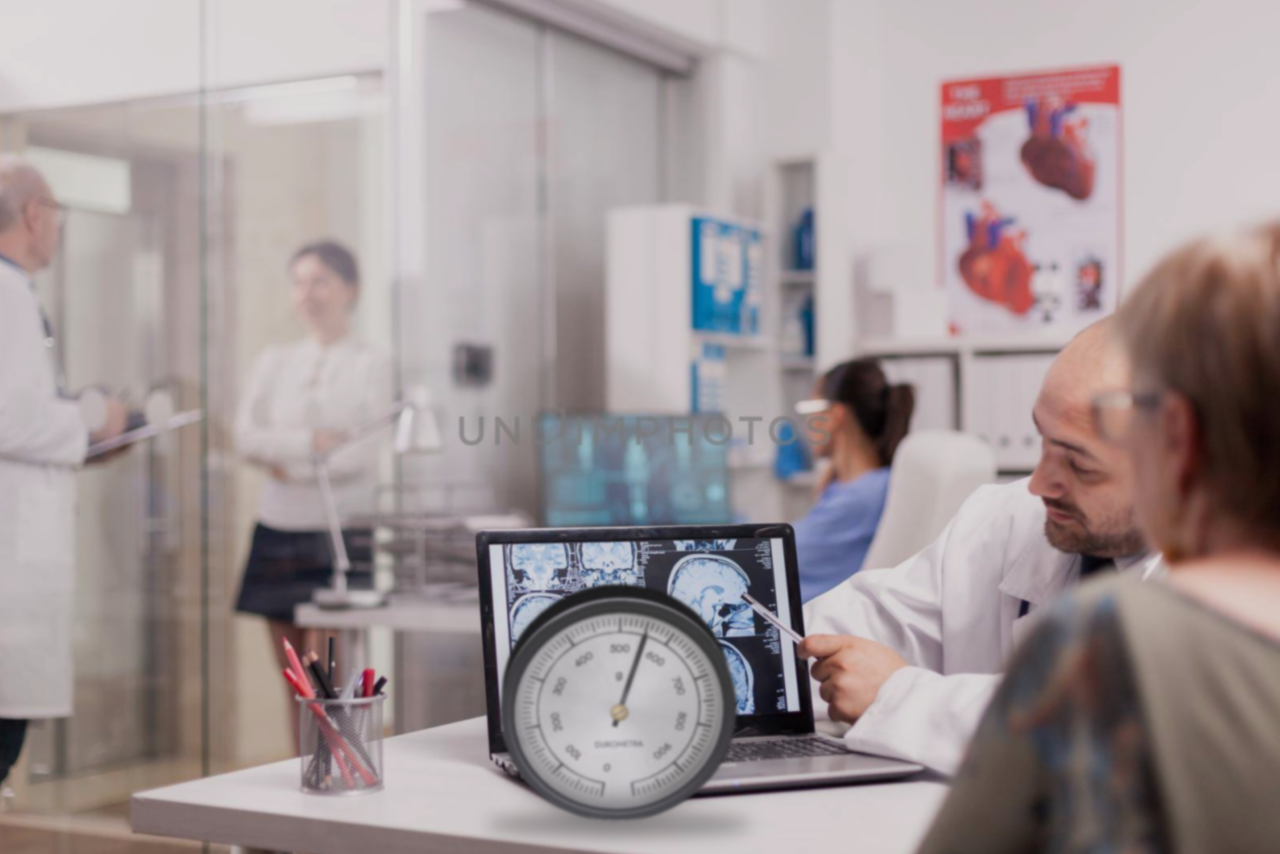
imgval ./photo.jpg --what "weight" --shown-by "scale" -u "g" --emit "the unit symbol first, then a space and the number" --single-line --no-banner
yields g 550
